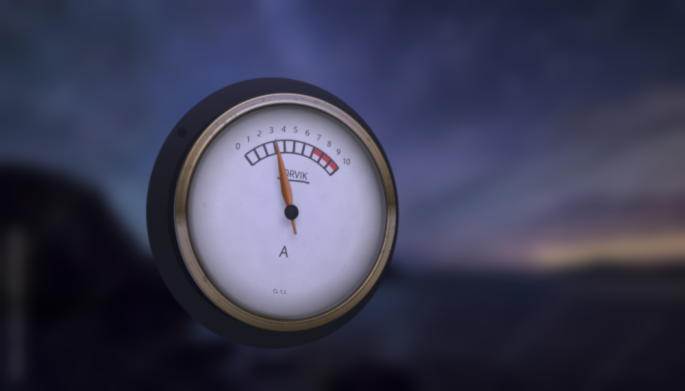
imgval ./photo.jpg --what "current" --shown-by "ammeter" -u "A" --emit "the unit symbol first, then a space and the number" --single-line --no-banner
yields A 3
